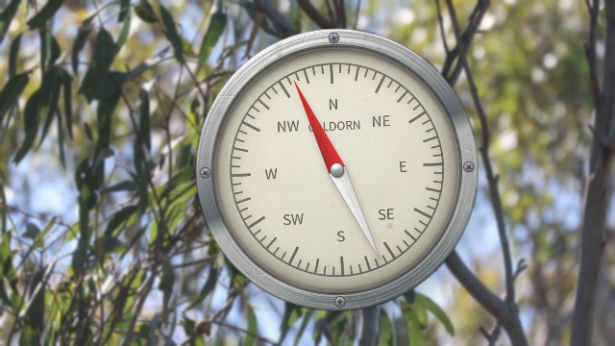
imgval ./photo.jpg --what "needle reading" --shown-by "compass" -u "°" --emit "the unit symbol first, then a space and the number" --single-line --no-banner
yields ° 337.5
